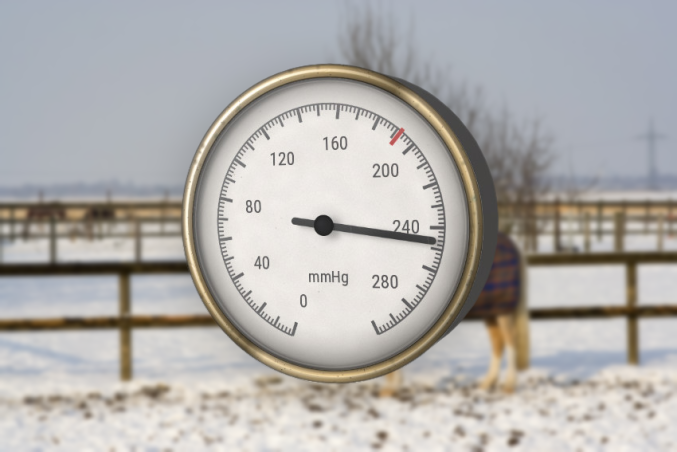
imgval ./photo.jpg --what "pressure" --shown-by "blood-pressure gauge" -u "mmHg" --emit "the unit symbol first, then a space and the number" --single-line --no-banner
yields mmHg 246
